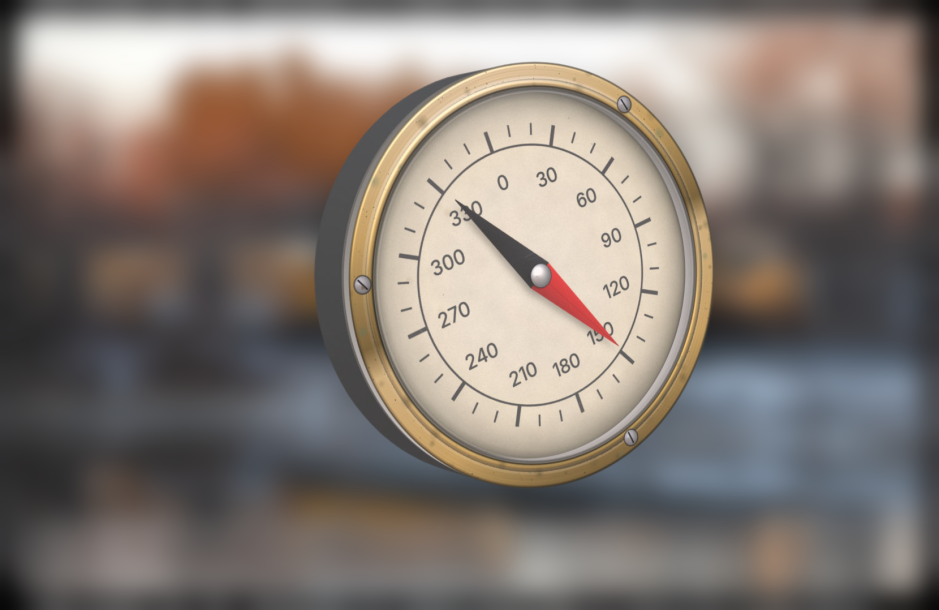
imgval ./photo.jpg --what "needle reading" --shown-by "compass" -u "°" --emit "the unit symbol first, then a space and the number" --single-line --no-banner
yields ° 150
